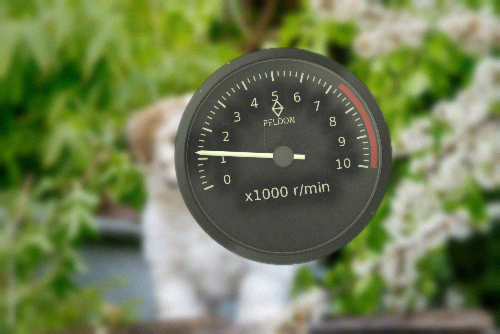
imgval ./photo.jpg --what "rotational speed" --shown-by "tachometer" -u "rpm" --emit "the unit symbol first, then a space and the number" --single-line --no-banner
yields rpm 1200
